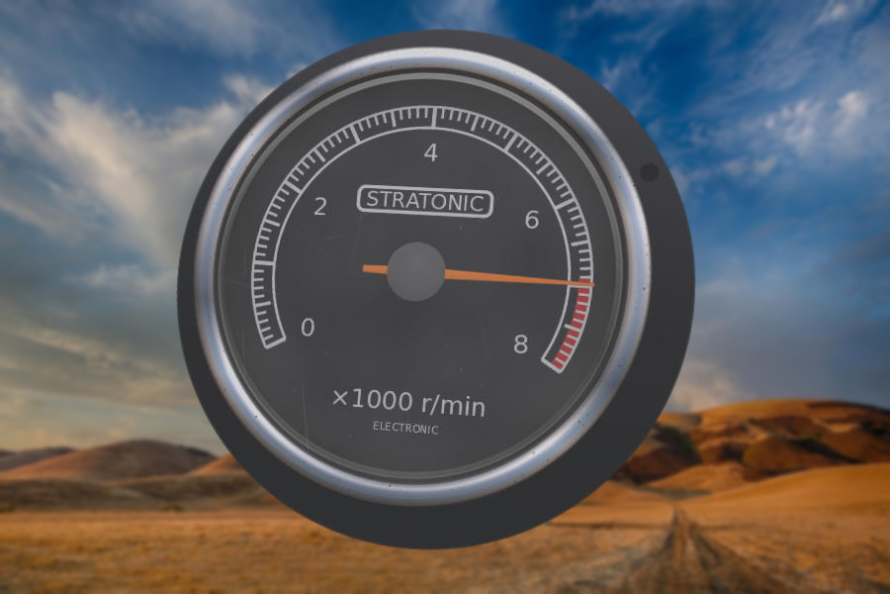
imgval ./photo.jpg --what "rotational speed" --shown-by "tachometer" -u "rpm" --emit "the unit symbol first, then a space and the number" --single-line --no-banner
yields rpm 7000
